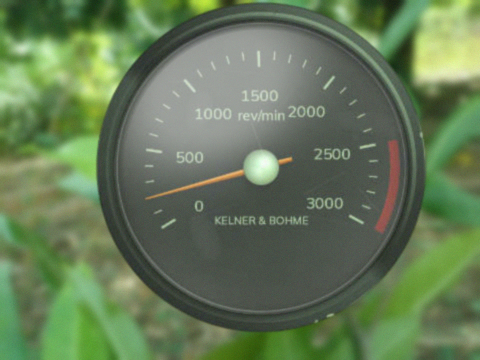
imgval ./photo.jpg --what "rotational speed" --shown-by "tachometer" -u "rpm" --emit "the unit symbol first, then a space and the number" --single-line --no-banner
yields rpm 200
